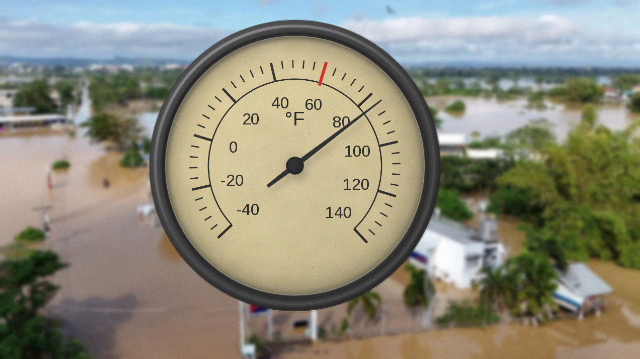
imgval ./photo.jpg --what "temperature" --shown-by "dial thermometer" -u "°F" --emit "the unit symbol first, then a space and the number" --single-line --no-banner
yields °F 84
